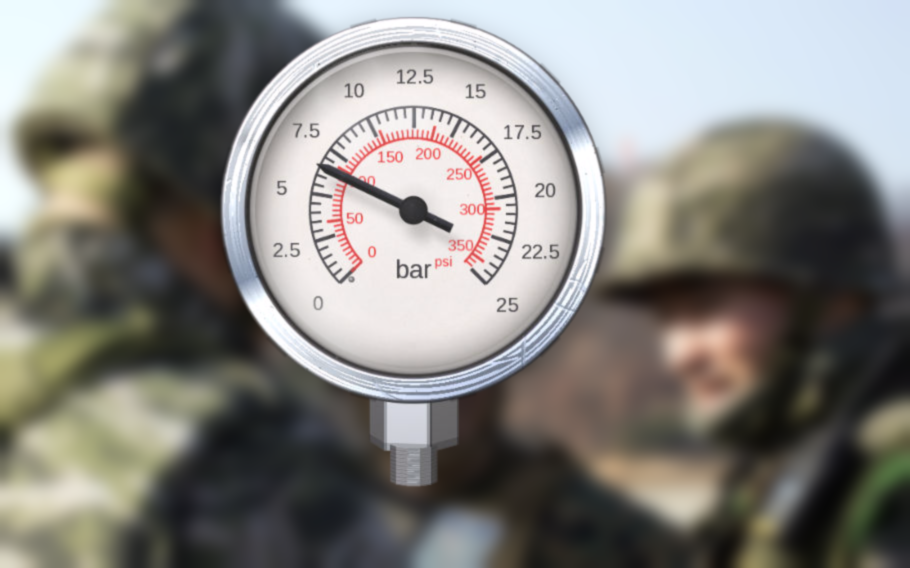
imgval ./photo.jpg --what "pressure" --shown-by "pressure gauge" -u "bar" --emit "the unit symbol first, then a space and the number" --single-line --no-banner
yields bar 6.5
